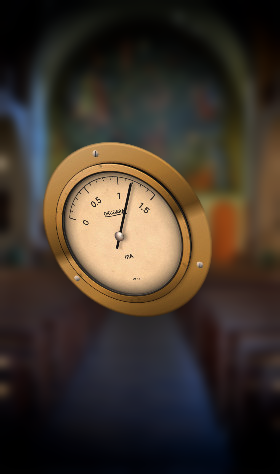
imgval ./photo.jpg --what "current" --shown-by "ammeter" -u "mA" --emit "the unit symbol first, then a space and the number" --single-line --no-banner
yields mA 1.2
